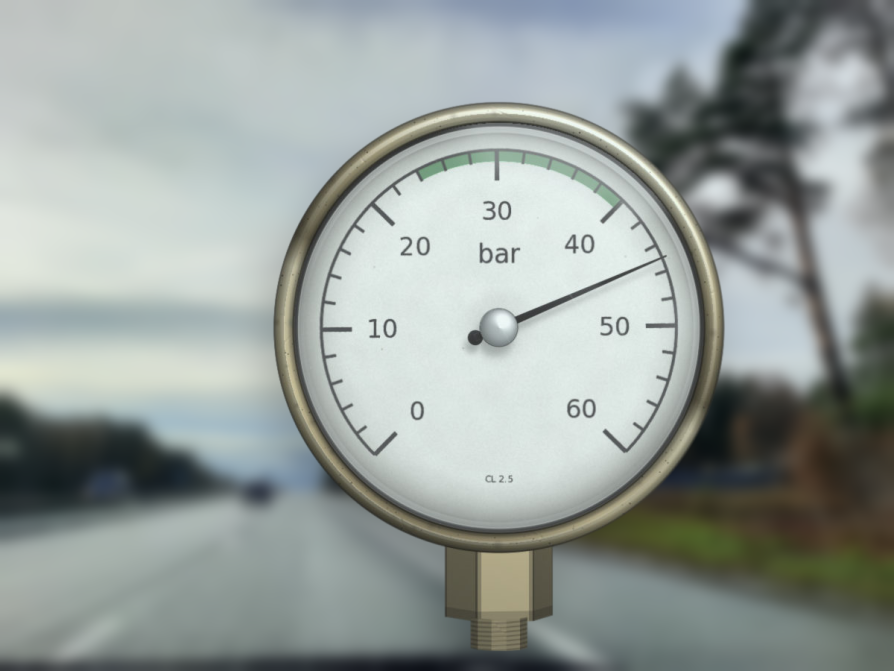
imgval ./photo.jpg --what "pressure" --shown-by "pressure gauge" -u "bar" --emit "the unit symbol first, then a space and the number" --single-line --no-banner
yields bar 45
